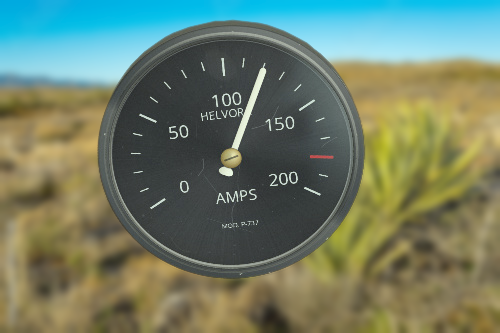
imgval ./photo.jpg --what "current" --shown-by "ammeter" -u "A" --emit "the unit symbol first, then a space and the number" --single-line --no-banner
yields A 120
